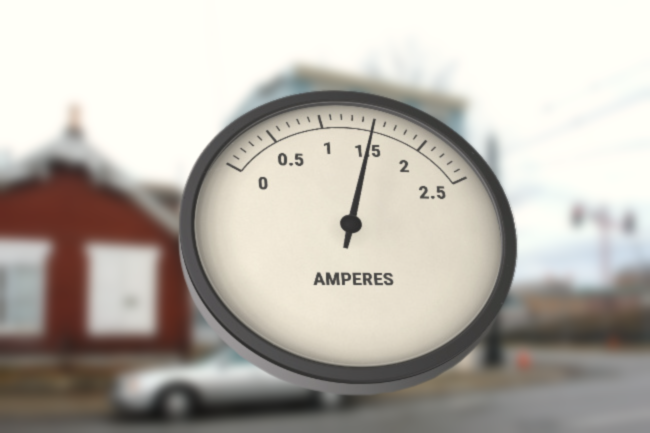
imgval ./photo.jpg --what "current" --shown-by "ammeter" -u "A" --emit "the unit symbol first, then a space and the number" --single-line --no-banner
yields A 1.5
